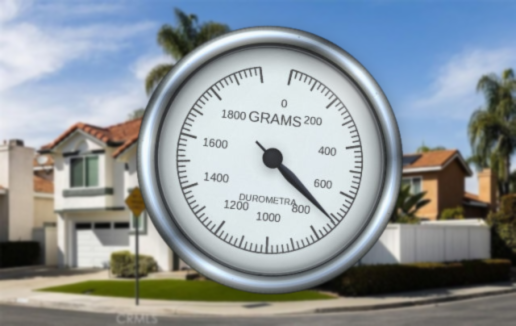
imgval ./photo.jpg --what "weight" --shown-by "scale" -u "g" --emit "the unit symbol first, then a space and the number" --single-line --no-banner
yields g 720
